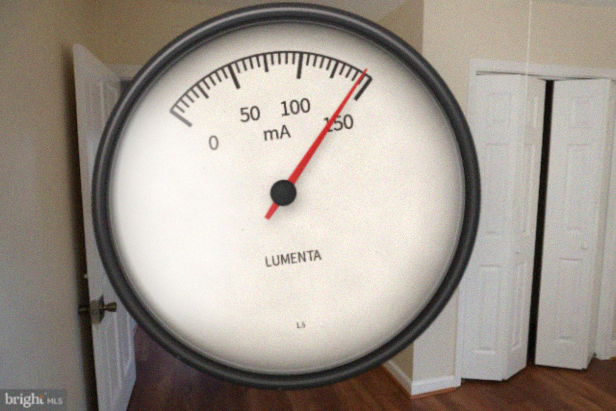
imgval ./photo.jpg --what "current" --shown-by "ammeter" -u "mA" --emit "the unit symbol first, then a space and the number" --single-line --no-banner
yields mA 145
